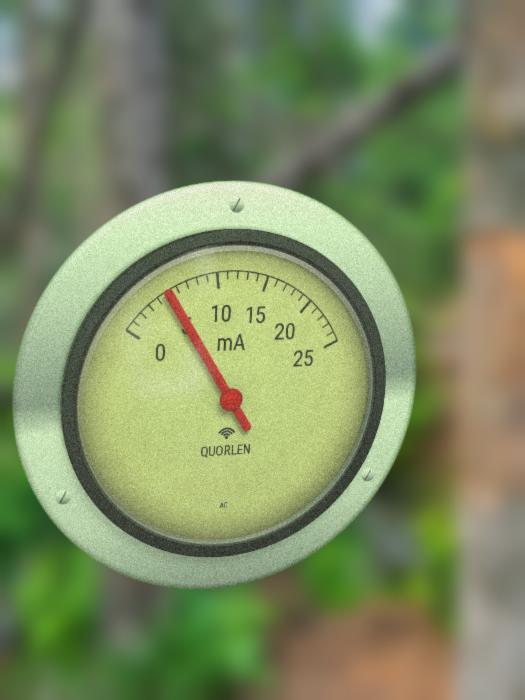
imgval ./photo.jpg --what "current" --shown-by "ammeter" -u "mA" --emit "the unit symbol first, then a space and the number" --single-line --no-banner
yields mA 5
